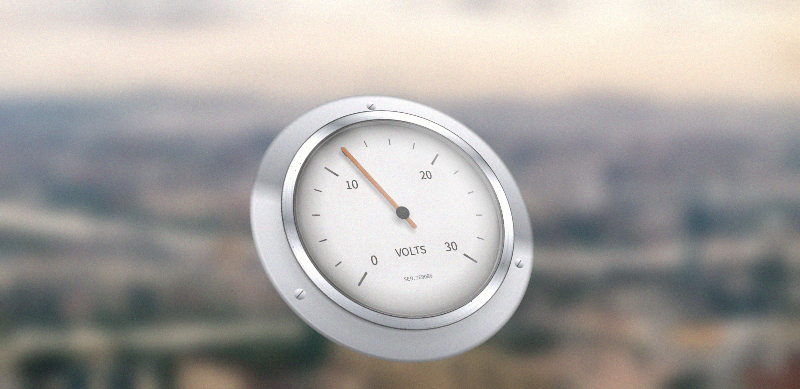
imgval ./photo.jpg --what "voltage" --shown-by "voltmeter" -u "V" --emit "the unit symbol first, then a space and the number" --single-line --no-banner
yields V 12
